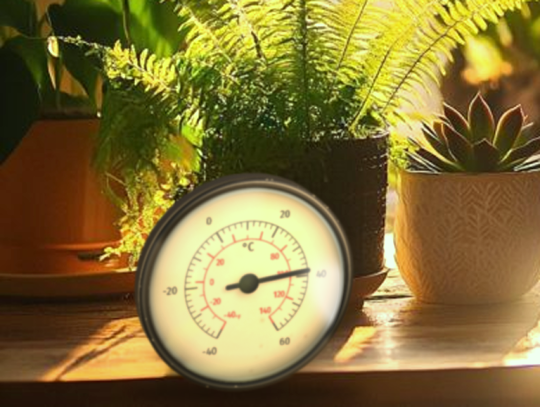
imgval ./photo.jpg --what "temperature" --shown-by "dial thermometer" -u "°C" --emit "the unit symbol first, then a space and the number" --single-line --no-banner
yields °C 38
